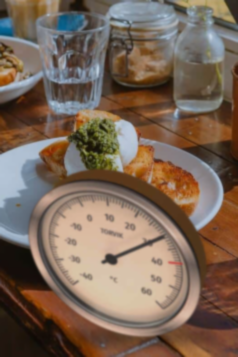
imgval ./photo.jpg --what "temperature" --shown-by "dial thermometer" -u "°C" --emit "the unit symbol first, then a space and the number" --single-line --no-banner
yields °C 30
